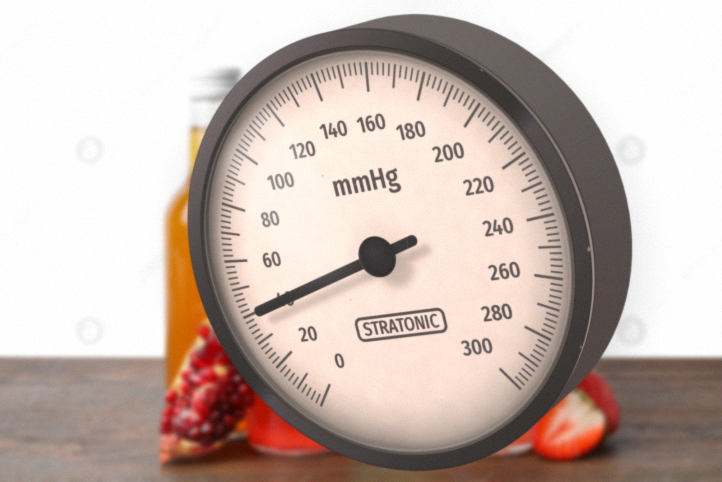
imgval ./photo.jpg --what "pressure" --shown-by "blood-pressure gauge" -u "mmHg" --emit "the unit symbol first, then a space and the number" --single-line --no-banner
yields mmHg 40
